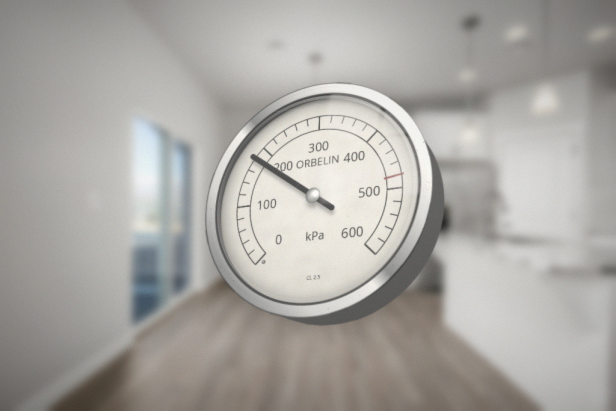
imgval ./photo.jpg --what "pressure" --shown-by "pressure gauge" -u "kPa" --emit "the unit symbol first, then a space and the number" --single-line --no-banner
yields kPa 180
